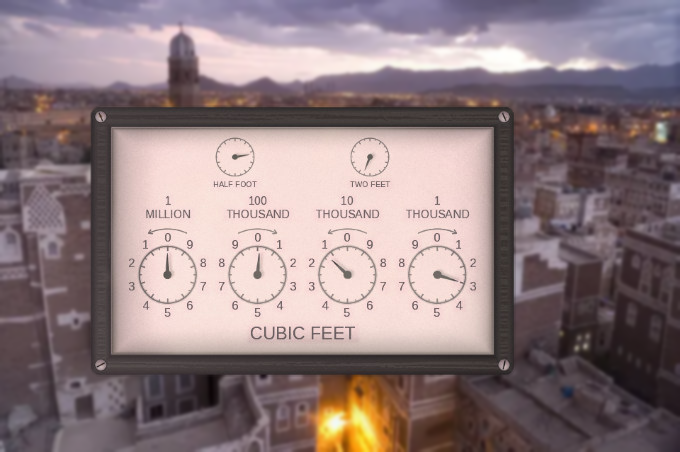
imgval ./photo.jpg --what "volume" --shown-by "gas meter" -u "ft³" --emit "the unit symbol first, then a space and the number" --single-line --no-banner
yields ft³ 1300
